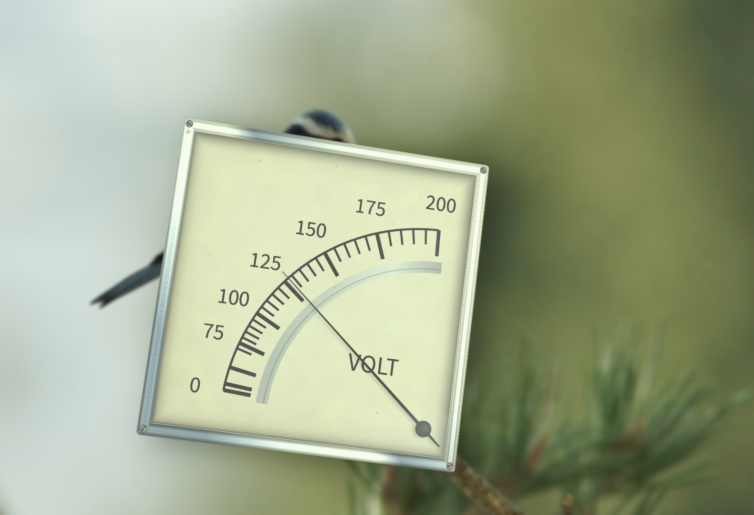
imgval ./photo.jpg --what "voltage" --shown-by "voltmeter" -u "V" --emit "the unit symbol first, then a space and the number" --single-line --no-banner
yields V 127.5
